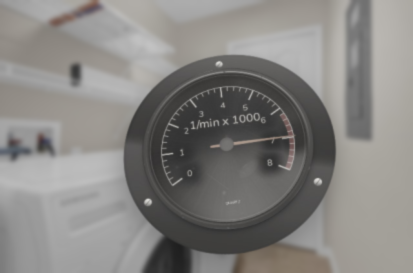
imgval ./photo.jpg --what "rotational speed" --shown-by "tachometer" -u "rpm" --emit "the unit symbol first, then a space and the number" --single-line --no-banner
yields rpm 7000
